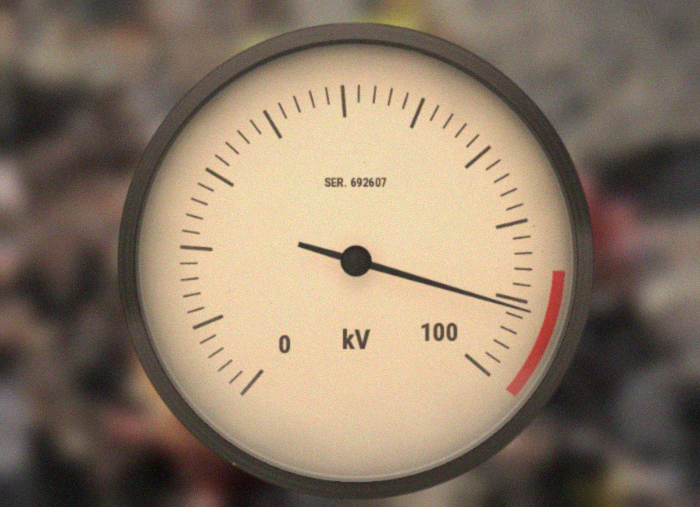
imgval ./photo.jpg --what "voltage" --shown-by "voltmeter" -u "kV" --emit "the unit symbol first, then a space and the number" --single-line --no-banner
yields kV 91
